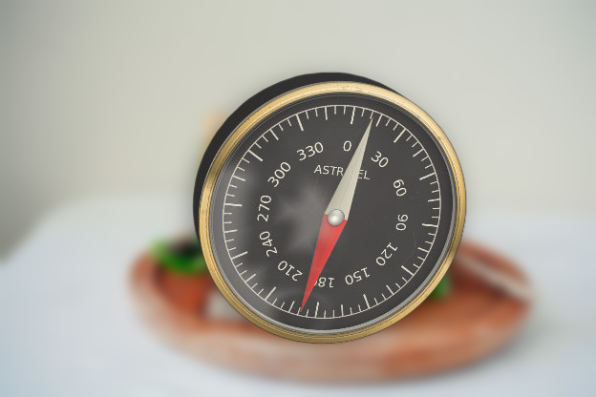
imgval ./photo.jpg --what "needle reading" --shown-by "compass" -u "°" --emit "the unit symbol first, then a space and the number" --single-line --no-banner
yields ° 190
